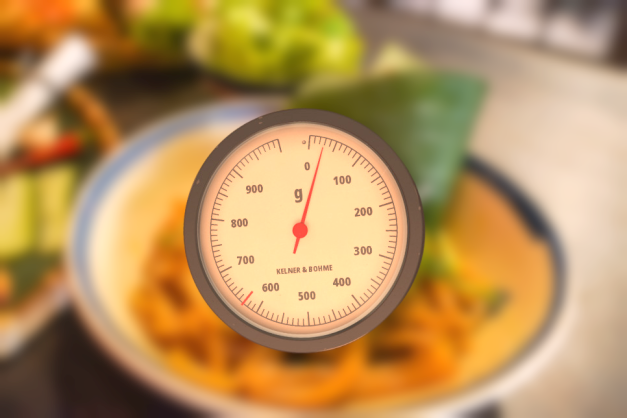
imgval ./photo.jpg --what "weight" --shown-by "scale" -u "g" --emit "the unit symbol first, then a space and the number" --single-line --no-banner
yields g 30
